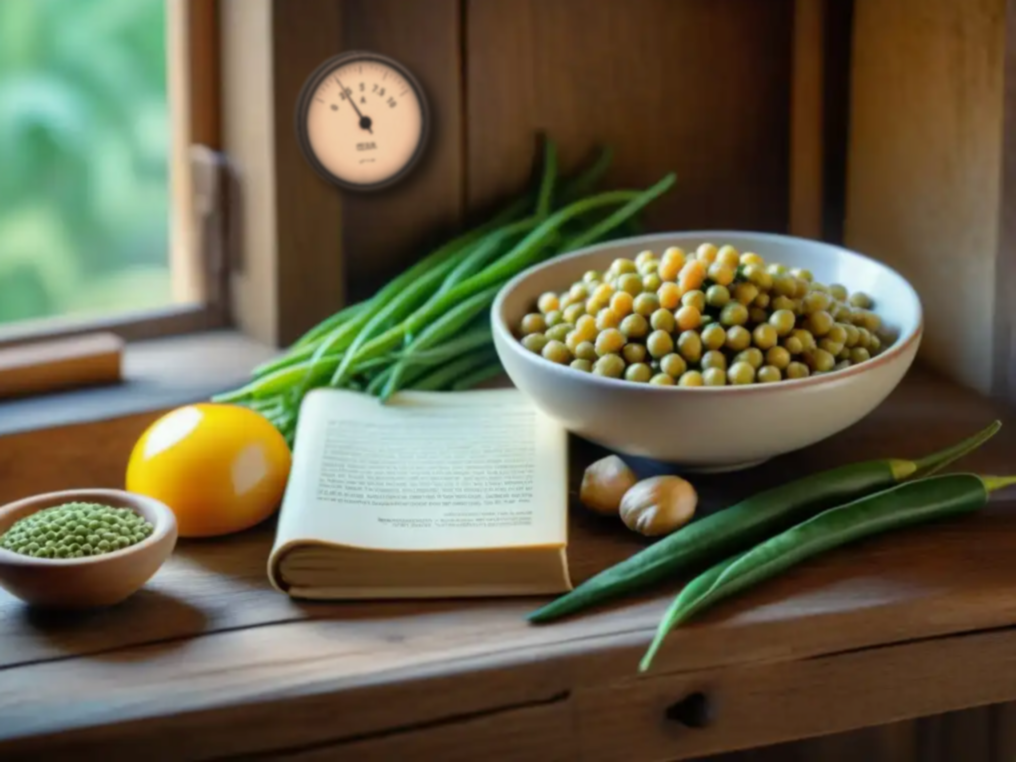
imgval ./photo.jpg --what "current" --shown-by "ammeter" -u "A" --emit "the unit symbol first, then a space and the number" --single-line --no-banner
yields A 2.5
